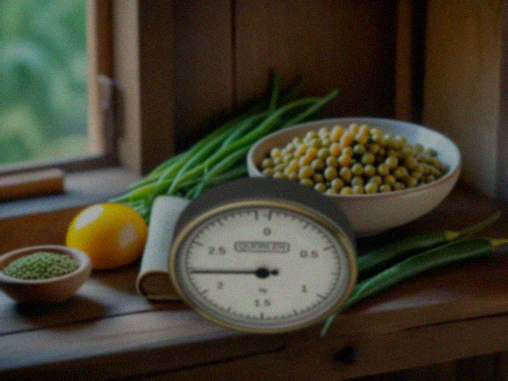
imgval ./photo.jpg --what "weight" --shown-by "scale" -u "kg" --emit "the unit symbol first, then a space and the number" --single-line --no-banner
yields kg 2.25
